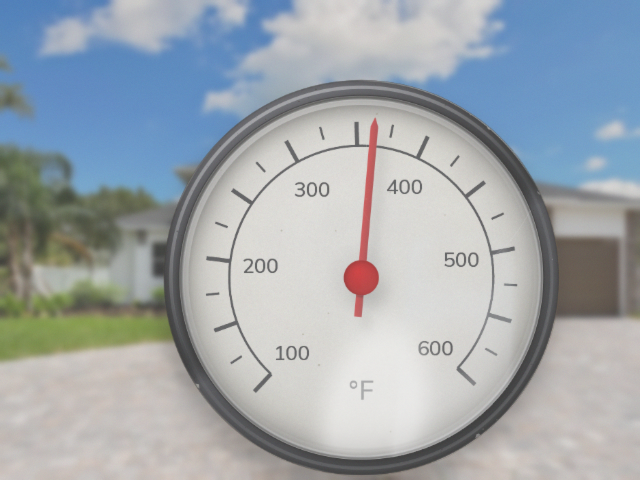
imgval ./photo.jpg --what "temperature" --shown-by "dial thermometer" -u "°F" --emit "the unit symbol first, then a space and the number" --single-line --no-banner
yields °F 362.5
